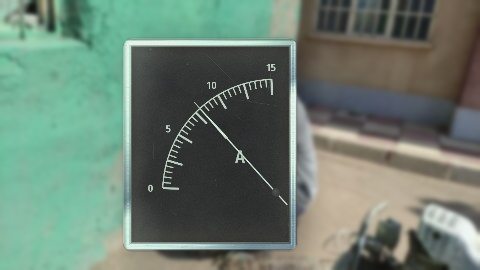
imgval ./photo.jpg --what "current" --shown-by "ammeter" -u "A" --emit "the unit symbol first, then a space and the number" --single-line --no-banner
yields A 8
